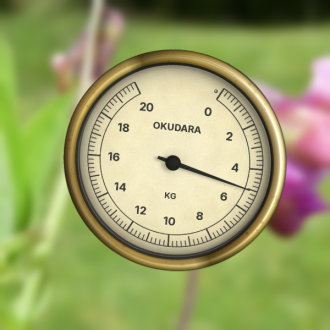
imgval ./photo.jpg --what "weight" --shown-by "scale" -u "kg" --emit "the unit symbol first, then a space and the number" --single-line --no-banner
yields kg 5
